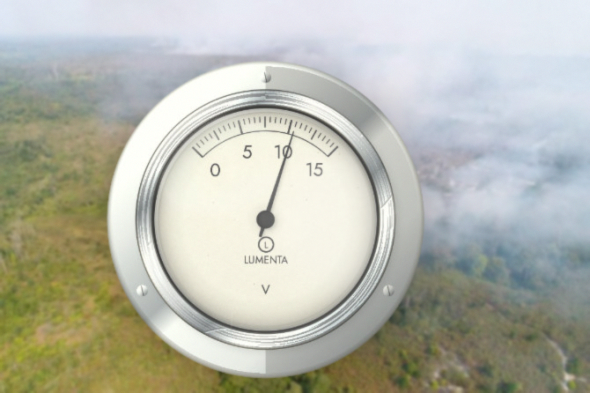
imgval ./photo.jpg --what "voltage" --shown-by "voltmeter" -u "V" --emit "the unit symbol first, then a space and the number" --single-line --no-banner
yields V 10.5
